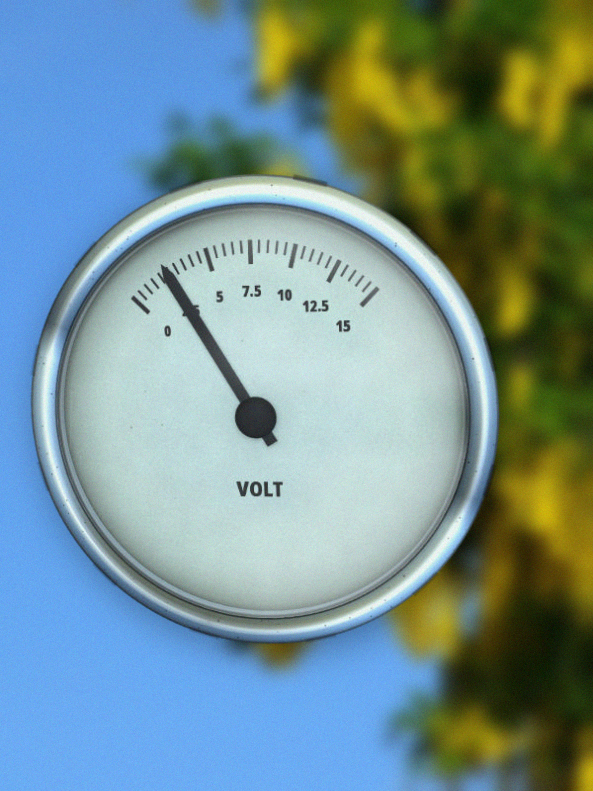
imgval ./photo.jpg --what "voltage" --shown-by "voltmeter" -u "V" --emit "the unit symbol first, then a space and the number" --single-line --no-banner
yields V 2.5
